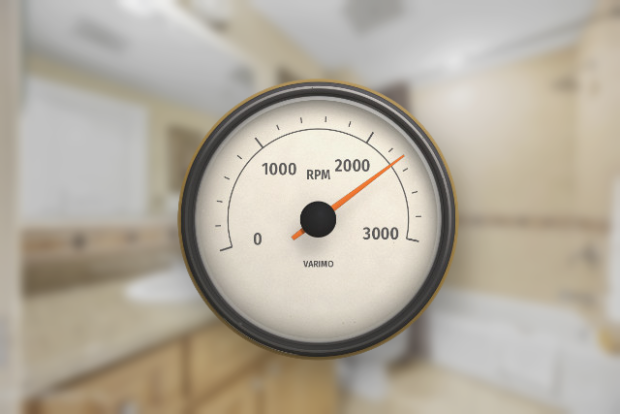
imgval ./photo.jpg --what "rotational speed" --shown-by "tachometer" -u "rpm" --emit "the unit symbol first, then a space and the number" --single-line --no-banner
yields rpm 2300
